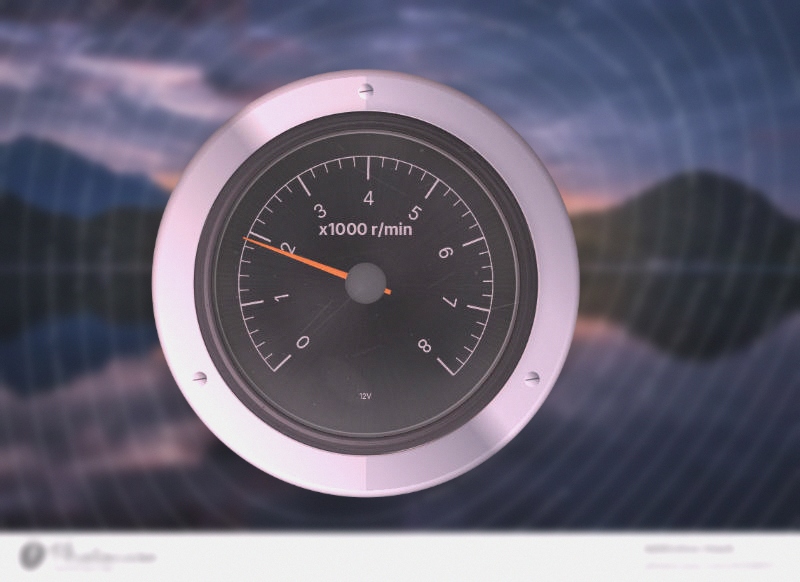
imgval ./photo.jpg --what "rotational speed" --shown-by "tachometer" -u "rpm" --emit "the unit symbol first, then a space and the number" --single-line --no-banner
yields rpm 1900
